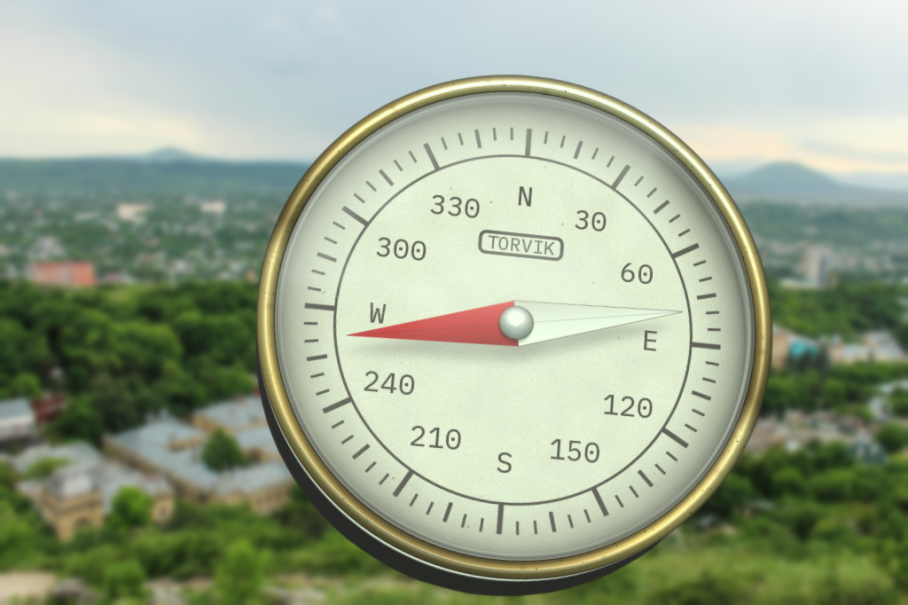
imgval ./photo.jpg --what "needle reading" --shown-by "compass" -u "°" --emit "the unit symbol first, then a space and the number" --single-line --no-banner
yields ° 260
